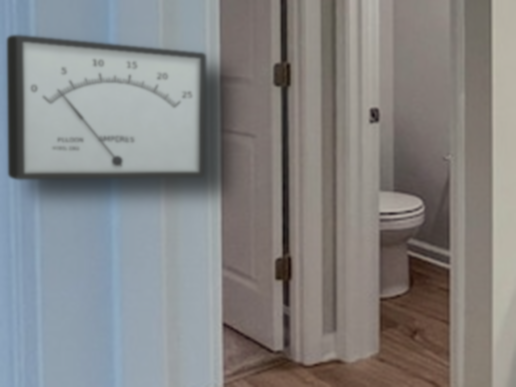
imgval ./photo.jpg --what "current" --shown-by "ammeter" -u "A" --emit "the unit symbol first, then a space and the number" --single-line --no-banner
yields A 2.5
